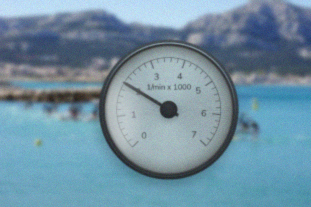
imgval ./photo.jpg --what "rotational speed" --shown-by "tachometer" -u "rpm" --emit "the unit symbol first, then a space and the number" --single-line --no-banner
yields rpm 2000
